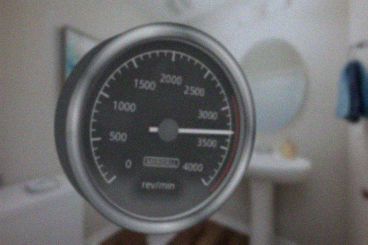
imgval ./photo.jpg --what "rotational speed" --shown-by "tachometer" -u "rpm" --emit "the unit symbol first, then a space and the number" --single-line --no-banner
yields rpm 3300
